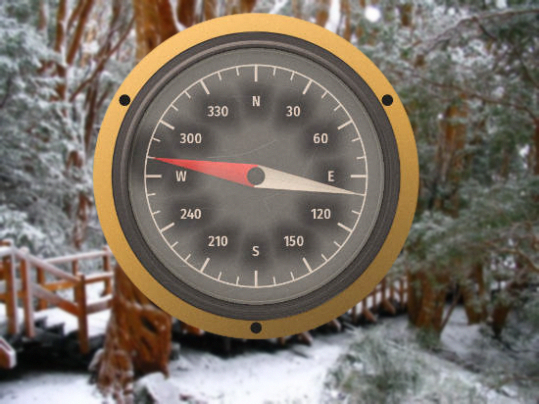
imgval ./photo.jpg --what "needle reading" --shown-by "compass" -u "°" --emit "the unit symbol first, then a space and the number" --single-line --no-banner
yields ° 280
